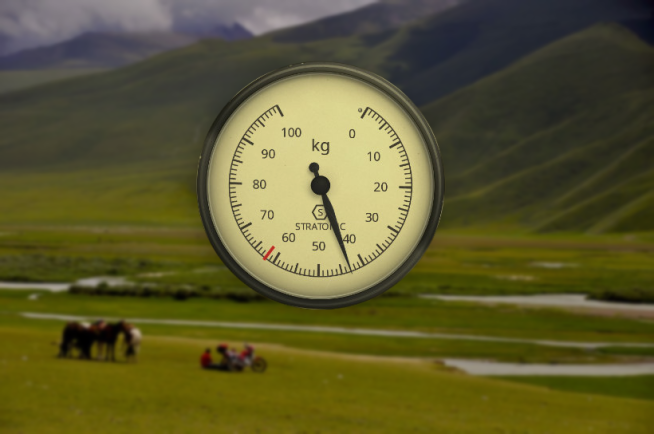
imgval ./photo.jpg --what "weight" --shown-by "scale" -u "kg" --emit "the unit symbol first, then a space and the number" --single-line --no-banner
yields kg 43
